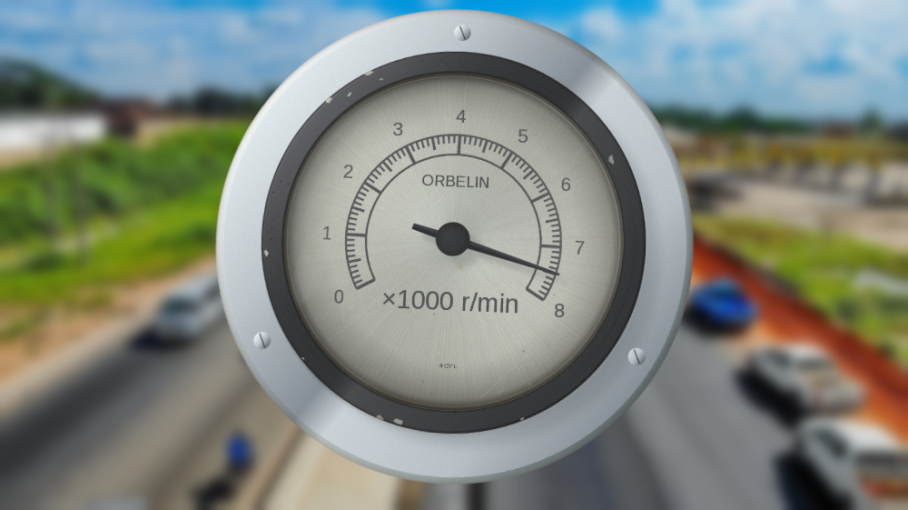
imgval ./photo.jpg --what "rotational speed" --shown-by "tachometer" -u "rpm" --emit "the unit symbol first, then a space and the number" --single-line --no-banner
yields rpm 7500
